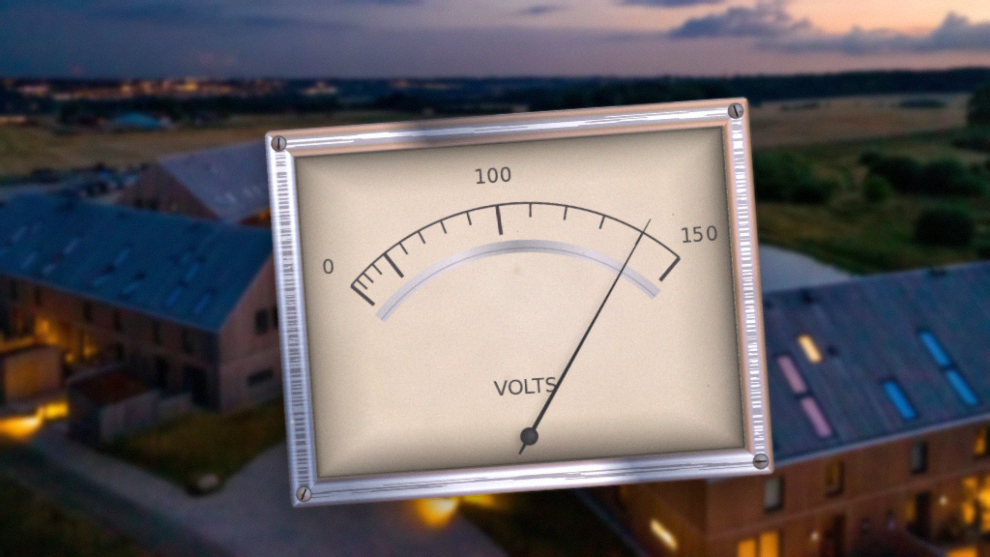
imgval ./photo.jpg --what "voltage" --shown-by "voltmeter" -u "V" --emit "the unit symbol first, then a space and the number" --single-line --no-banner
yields V 140
